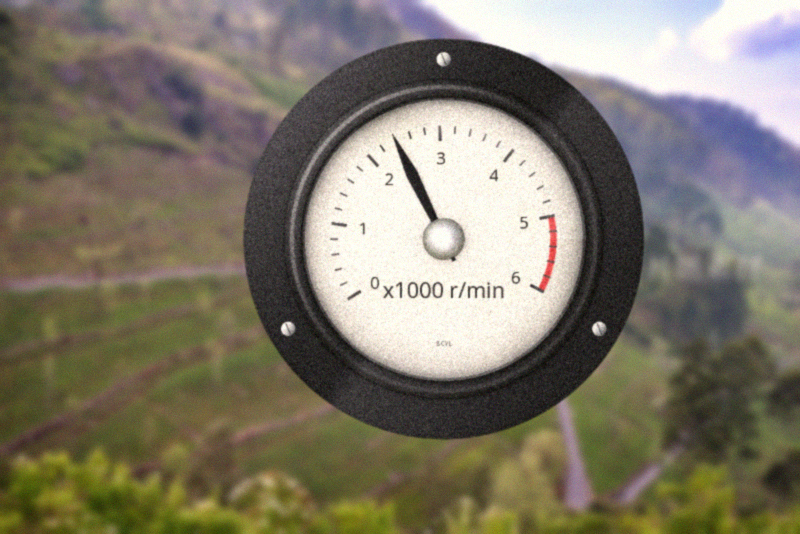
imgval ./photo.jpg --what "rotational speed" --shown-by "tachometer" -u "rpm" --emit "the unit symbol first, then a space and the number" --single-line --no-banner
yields rpm 2400
